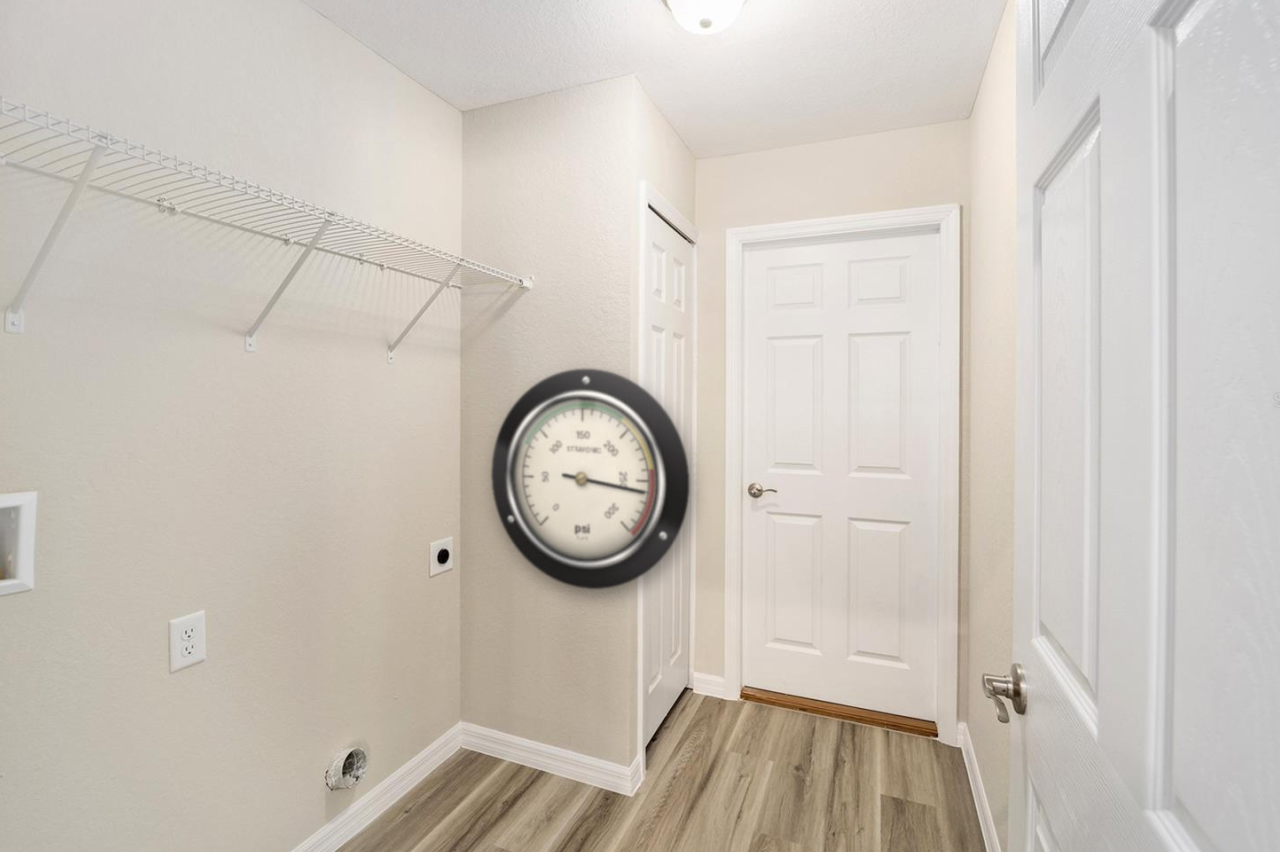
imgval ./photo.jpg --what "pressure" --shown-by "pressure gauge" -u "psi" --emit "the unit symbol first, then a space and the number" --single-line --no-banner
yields psi 260
